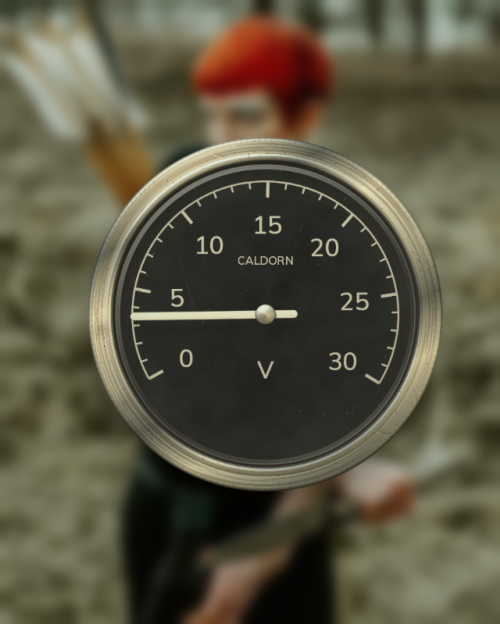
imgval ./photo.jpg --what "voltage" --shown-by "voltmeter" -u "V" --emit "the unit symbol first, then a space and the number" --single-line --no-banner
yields V 3.5
